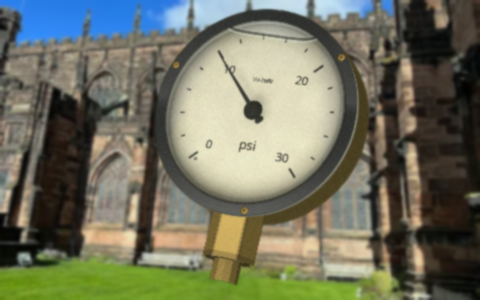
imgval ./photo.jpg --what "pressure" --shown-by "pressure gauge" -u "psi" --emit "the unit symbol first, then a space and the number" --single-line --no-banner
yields psi 10
